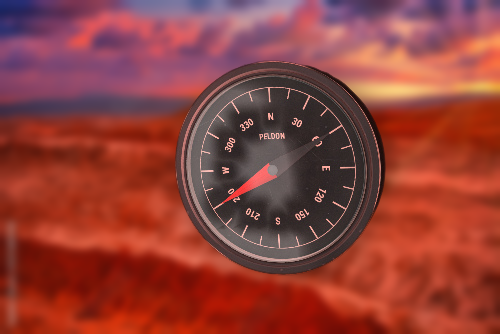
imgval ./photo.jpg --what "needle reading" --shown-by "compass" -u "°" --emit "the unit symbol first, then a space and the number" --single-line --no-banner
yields ° 240
